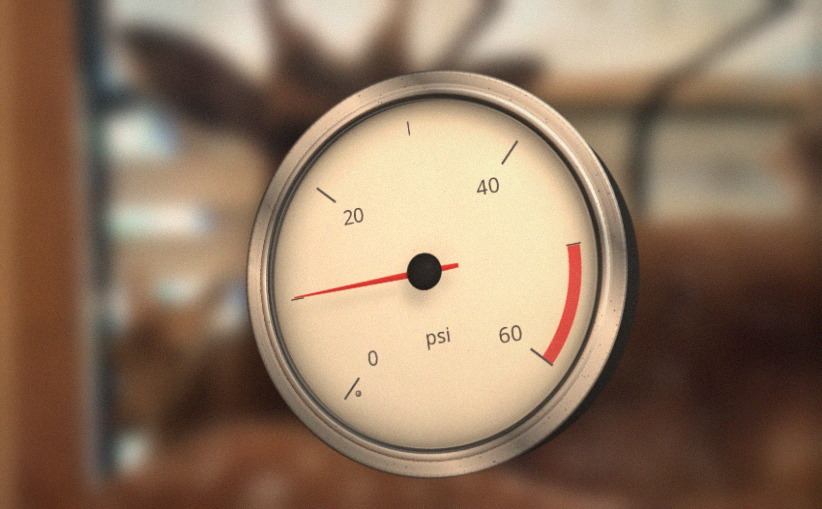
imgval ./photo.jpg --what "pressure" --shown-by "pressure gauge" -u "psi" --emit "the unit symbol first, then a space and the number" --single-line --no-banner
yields psi 10
